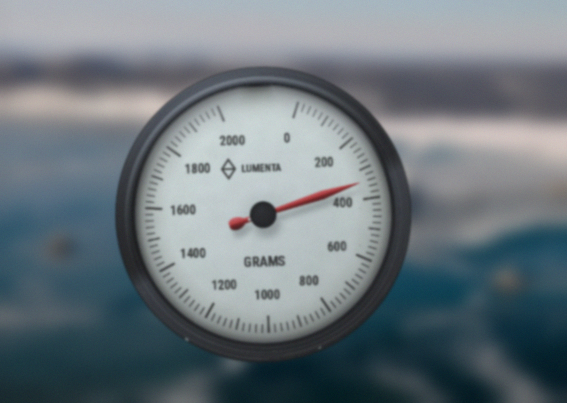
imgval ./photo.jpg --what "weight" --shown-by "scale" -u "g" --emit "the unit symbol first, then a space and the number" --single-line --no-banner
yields g 340
